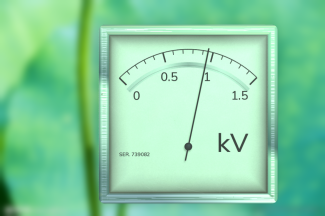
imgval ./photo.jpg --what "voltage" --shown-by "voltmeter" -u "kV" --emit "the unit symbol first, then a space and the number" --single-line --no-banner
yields kV 0.95
